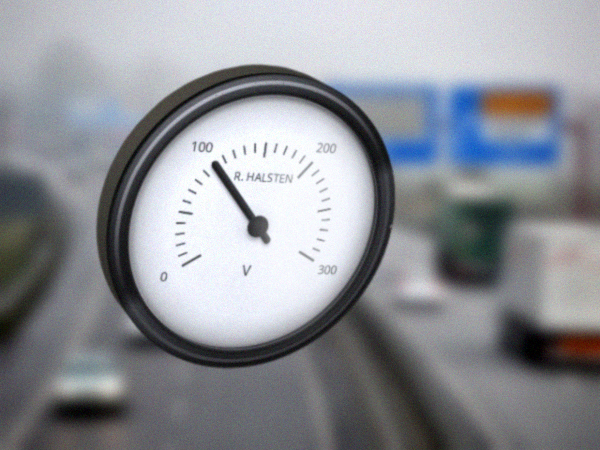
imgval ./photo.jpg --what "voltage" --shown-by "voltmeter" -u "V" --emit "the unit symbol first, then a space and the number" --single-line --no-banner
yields V 100
